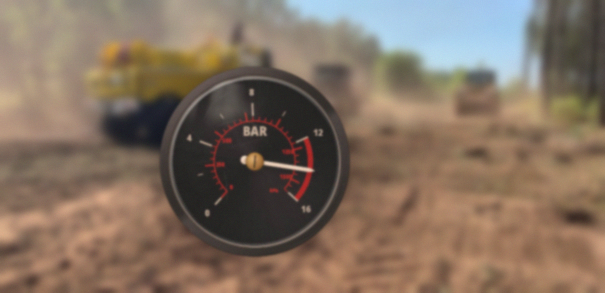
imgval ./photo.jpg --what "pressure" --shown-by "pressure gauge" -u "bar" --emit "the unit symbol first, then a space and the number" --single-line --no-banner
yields bar 14
